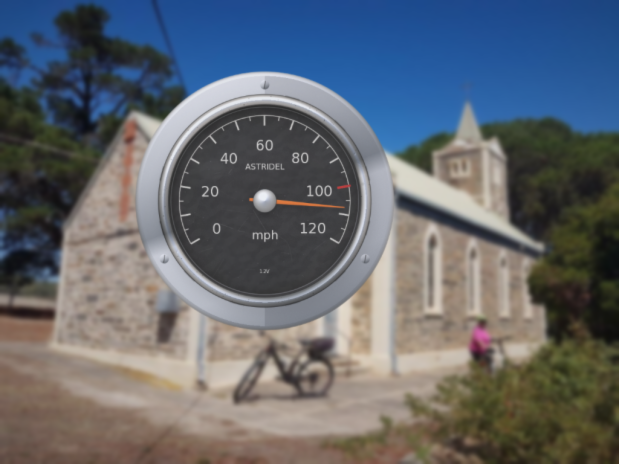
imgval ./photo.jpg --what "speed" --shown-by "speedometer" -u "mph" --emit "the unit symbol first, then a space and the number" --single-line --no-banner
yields mph 107.5
